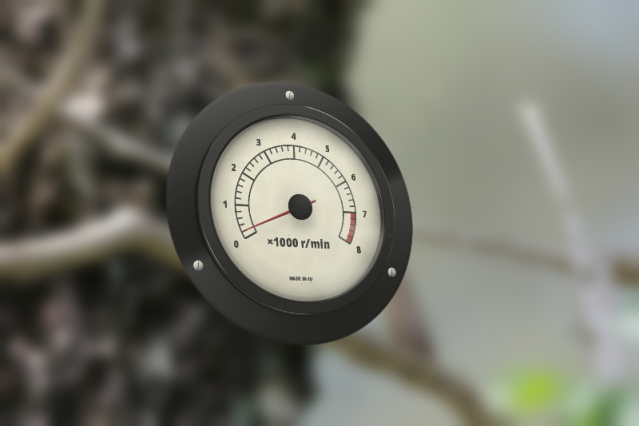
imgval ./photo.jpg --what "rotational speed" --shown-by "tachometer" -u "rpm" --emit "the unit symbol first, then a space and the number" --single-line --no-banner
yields rpm 200
